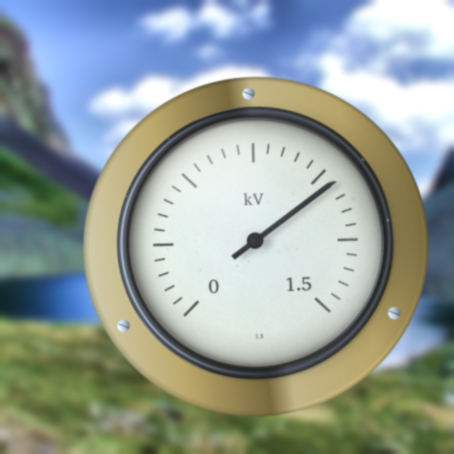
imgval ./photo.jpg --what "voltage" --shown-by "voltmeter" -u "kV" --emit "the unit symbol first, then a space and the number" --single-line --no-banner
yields kV 1.05
